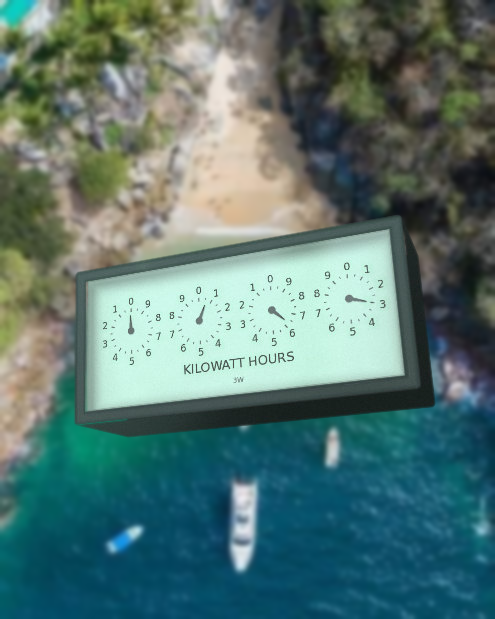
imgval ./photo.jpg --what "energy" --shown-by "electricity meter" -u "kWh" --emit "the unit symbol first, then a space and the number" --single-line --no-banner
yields kWh 63
